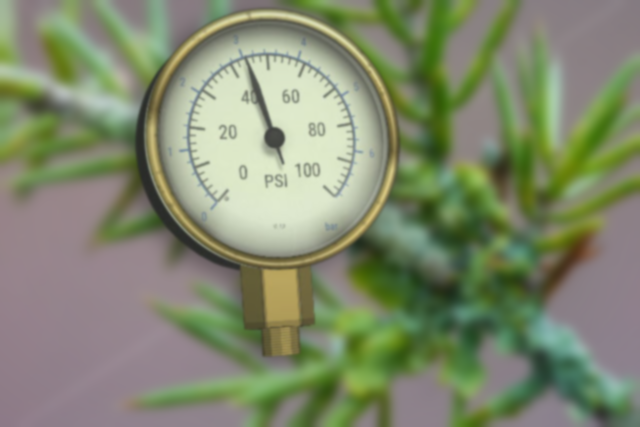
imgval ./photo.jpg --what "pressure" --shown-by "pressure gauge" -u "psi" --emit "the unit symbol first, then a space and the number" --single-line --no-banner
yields psi 44
